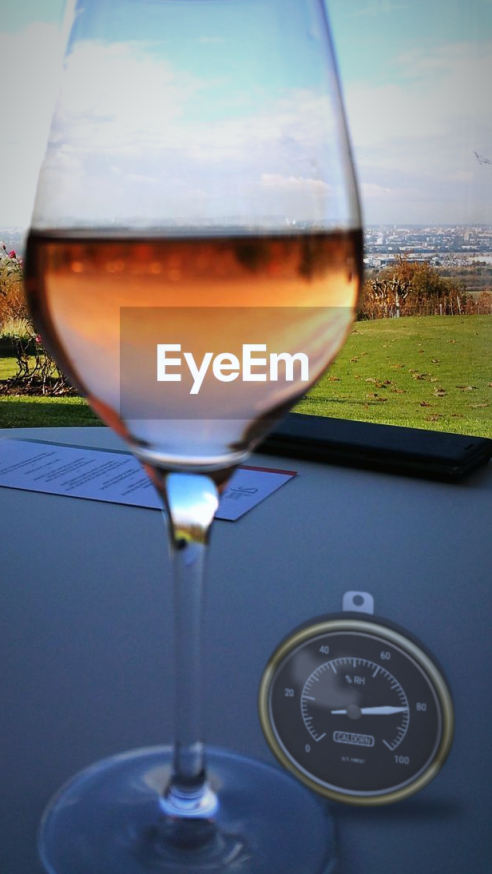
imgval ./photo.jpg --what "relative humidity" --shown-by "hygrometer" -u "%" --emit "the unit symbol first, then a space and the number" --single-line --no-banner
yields % 80
